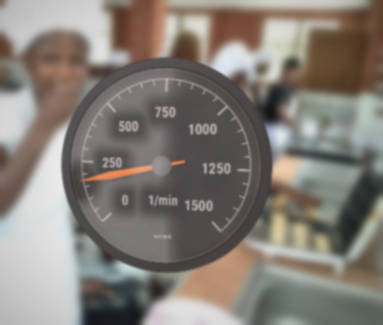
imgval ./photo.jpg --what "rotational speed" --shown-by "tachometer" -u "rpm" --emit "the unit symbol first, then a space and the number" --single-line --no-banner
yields rpm 175
